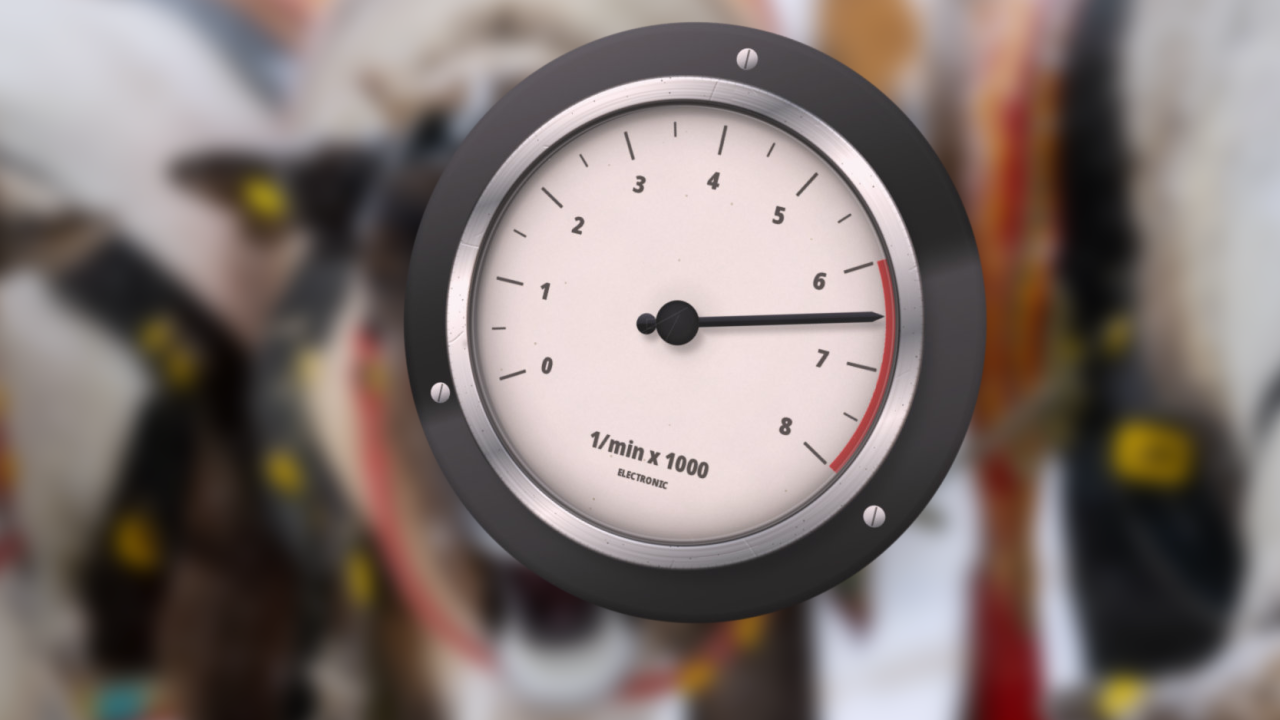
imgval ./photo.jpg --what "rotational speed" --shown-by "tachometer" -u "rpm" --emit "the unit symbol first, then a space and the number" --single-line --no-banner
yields rpm 6500
